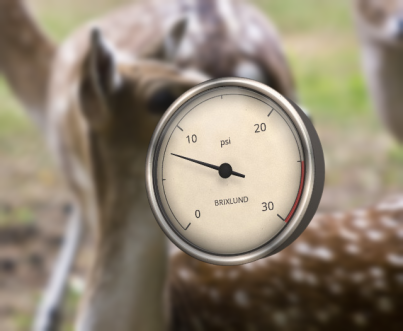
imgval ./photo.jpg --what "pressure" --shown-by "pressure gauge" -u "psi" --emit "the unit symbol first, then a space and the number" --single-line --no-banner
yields psi 7.5
